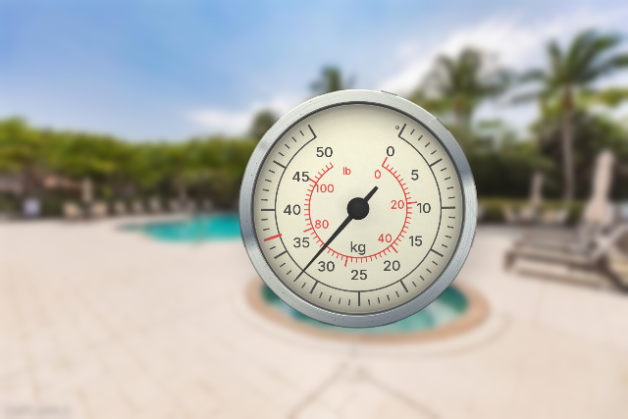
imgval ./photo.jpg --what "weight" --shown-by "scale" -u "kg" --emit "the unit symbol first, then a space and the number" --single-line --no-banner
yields kg 32
